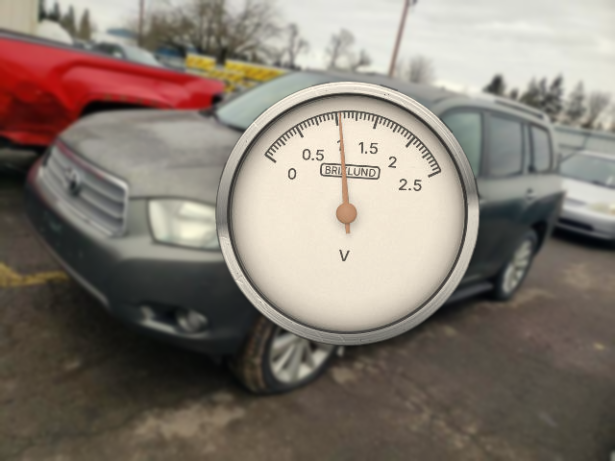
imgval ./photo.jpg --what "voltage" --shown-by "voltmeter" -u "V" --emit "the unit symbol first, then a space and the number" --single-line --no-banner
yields V 1.05
